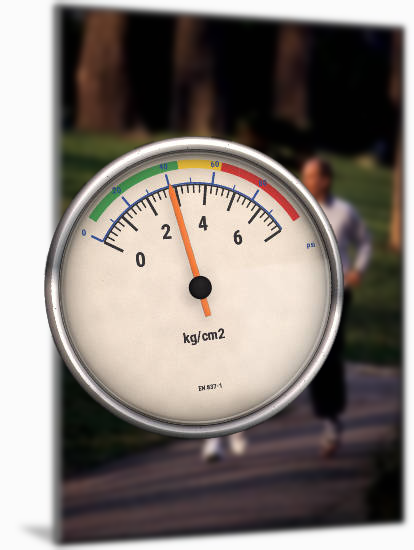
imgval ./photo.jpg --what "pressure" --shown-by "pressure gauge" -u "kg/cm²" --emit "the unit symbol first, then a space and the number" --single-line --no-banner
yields kg/cm² 2.8
